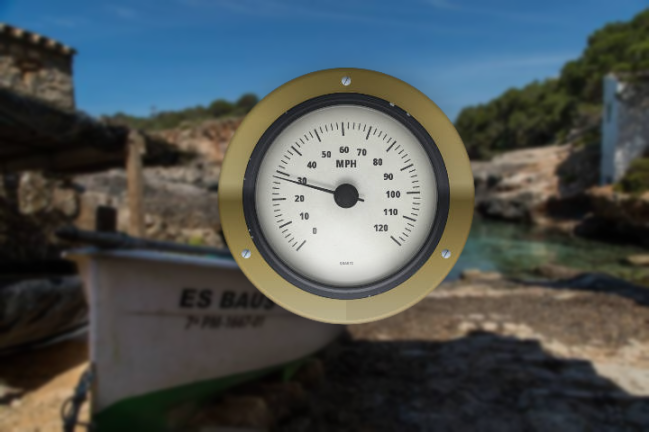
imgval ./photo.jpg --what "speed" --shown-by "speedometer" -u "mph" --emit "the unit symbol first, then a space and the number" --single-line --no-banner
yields mph 28
